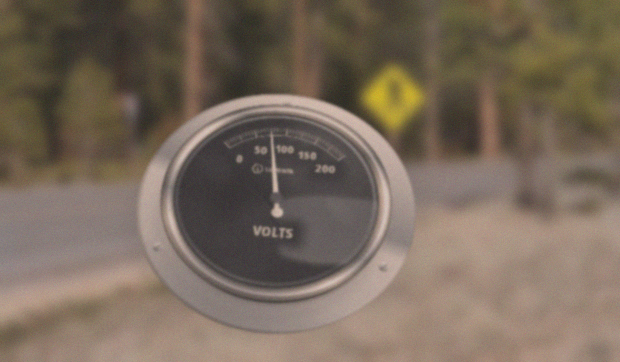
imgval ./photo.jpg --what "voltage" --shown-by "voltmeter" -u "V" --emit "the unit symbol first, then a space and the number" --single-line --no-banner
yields V 75
